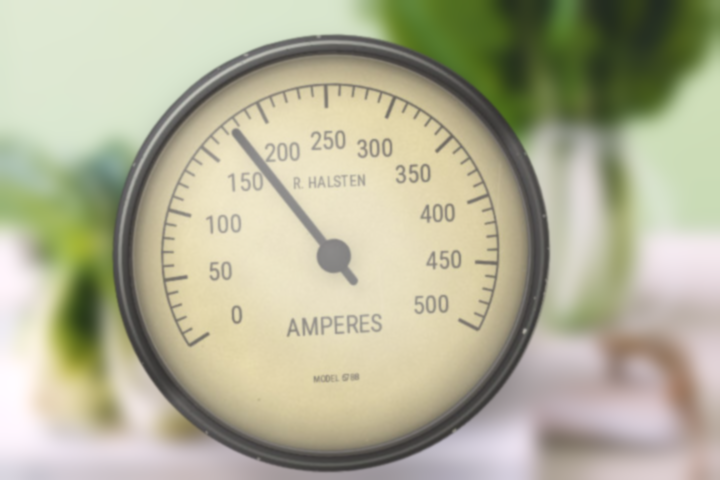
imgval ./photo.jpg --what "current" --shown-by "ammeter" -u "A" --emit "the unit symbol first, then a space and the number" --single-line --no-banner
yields A 175
